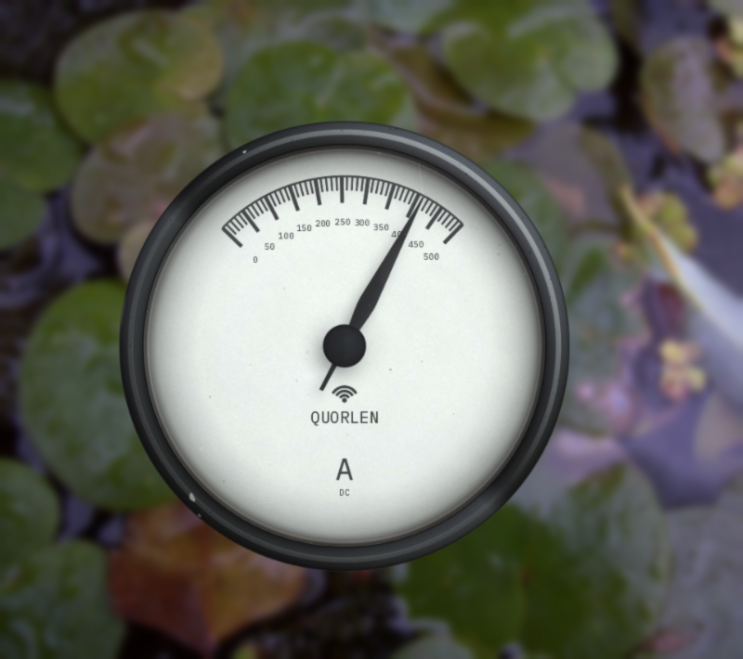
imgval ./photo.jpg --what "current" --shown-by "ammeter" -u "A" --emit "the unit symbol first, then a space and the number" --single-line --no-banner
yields A 410
